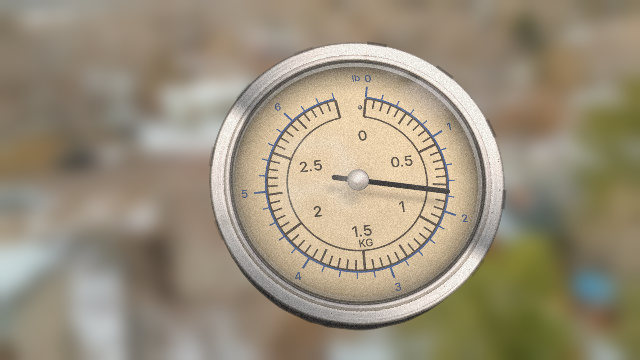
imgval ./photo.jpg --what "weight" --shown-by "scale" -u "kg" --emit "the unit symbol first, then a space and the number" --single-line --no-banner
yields kg 0.8
